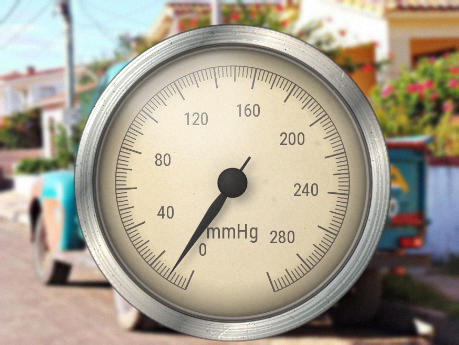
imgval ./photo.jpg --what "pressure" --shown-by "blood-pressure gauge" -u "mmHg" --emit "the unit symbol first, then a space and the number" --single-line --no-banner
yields mmHg 10
